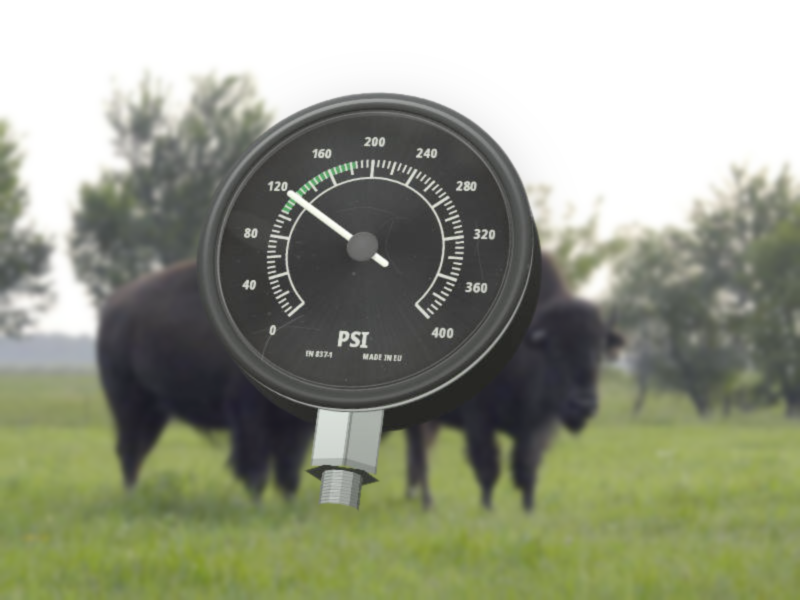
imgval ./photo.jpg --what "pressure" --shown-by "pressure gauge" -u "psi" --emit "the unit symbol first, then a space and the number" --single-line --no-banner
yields psi 120
